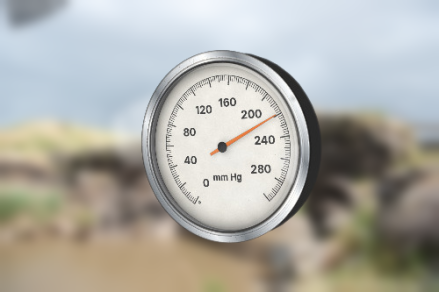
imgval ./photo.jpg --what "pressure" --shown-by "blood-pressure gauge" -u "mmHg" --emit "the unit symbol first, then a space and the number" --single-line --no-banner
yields mmHg 220
